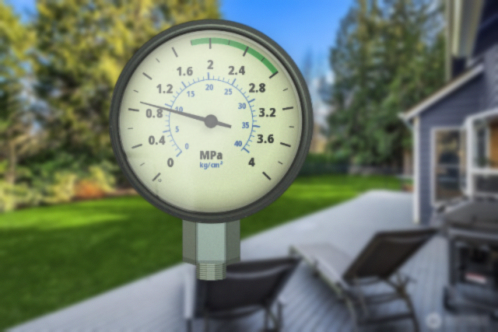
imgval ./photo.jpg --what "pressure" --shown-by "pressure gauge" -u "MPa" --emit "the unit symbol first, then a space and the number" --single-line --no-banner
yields MPa 0.9
